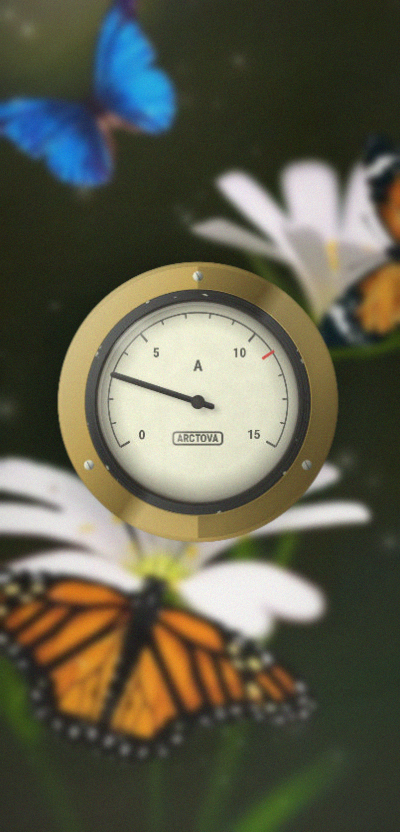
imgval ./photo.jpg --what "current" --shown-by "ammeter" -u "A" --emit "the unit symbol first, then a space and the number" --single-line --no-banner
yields A 3
